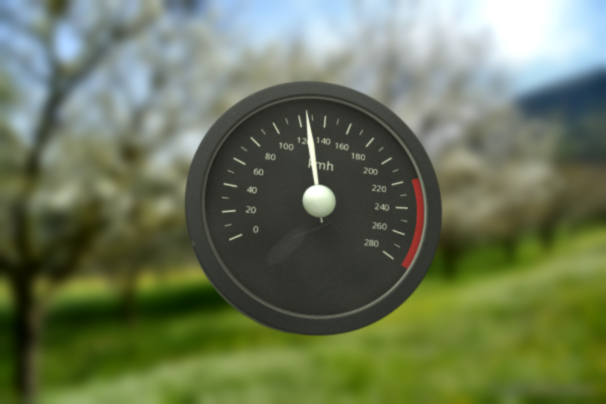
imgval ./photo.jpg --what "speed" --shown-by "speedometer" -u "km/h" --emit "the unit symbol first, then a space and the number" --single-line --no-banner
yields km/h 125
